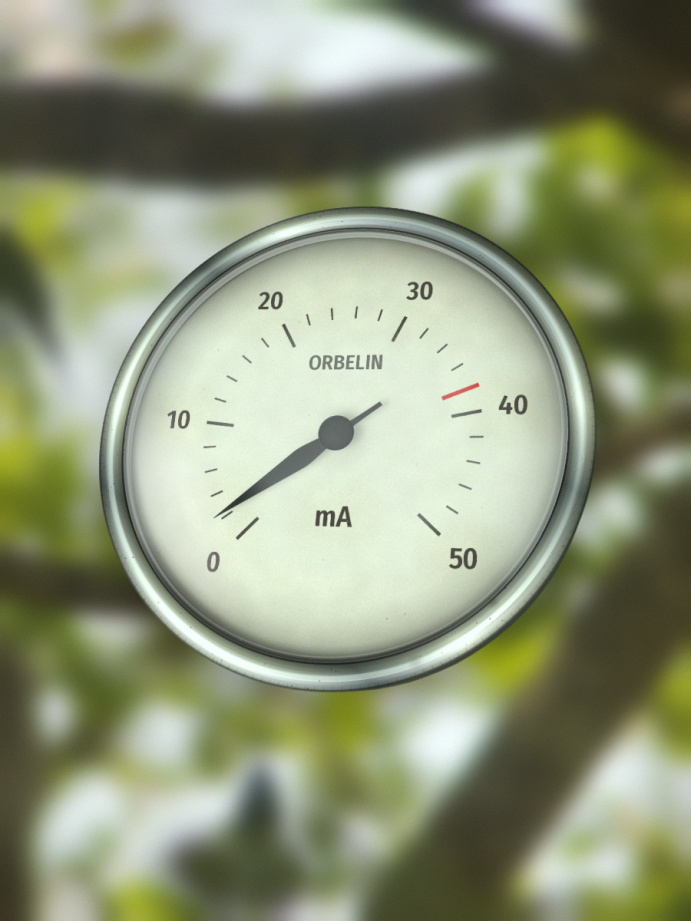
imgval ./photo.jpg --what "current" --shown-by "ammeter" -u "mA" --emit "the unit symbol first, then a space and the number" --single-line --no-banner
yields mA 2
